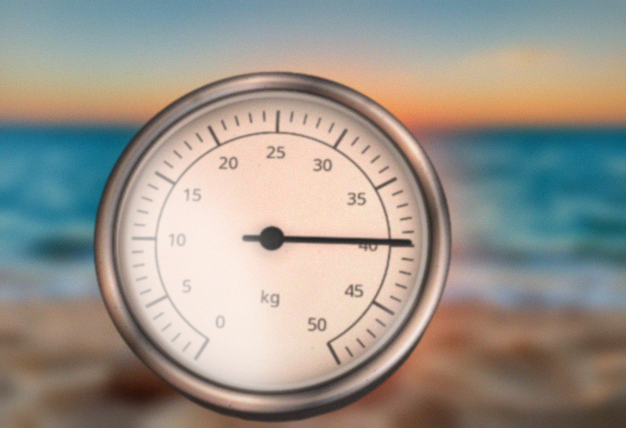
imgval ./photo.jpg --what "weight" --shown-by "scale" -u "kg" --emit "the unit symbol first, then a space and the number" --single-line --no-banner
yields kg 40
